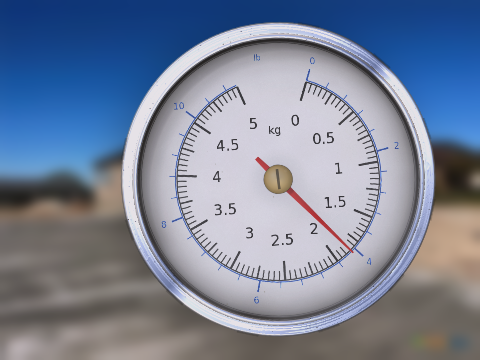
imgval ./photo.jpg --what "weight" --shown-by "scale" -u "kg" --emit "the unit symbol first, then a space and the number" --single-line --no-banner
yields kg 1.85
